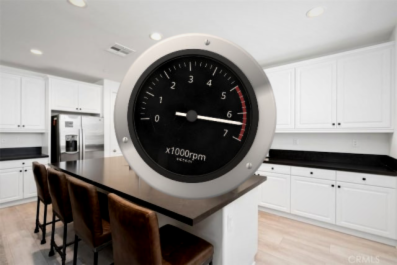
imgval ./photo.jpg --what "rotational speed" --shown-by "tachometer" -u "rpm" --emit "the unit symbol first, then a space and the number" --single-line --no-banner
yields rpm 6400
